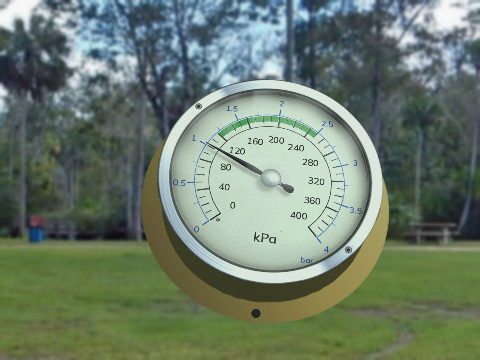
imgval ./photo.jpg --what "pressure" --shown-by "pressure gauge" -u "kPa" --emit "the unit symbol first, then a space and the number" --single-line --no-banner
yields kPa 100
